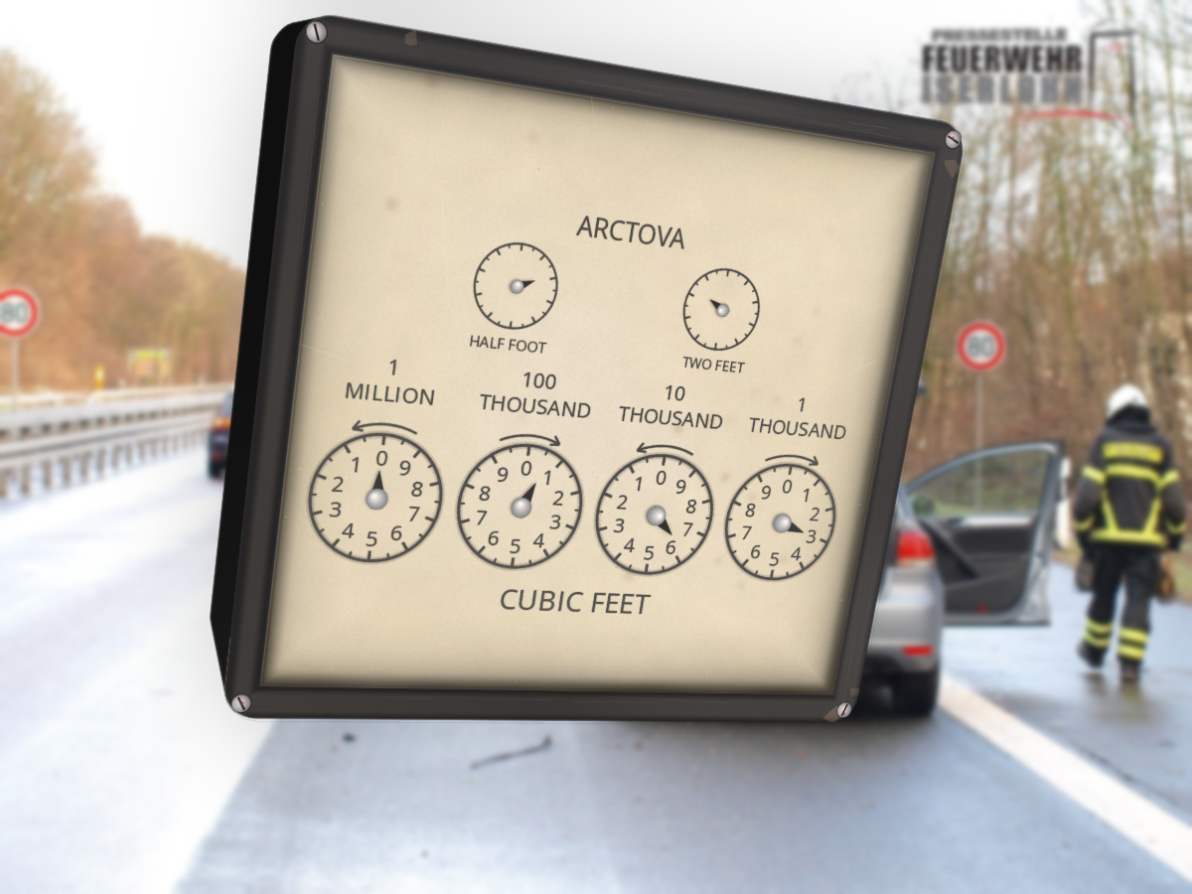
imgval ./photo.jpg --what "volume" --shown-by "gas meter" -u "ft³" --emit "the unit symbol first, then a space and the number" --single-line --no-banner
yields ft³ 6300
